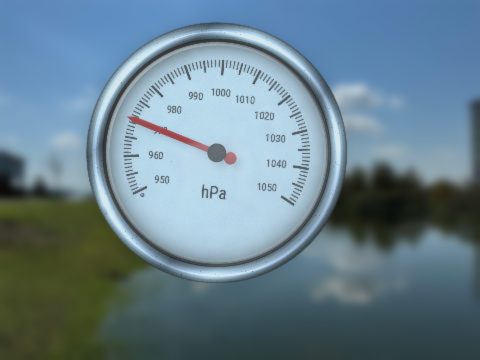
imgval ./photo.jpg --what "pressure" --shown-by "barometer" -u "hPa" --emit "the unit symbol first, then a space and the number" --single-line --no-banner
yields hPa 970
